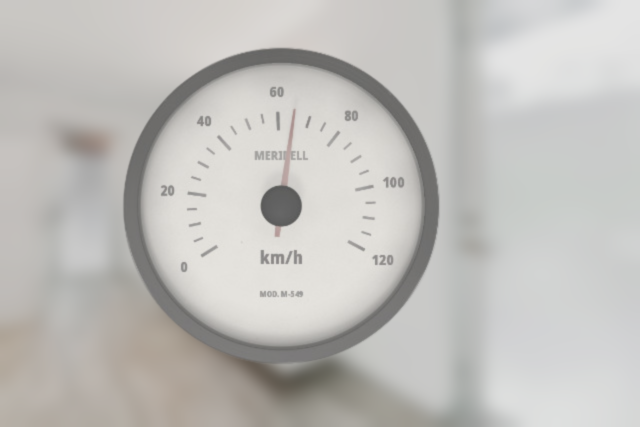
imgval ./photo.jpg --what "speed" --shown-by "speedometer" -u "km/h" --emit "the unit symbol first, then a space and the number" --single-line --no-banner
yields km/h 65
